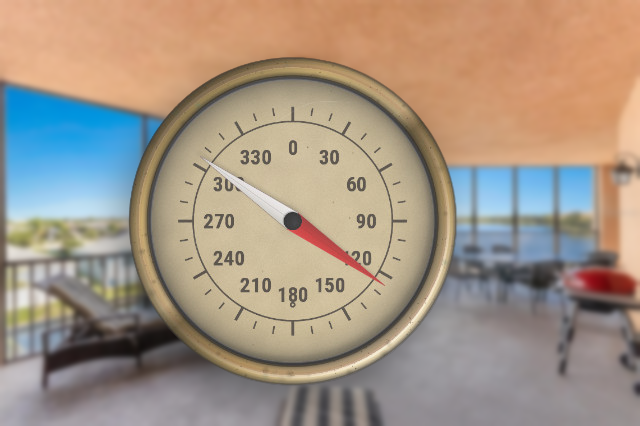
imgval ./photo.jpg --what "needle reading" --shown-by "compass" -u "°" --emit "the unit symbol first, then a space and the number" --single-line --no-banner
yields ° 125
